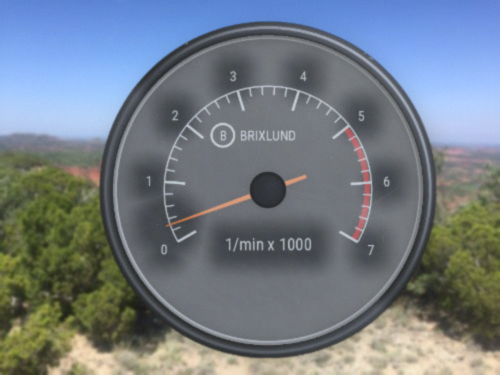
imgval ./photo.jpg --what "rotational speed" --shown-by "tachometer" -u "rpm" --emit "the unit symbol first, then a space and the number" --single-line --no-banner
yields rpm 300
